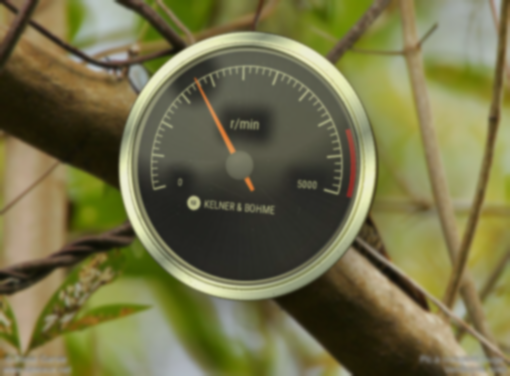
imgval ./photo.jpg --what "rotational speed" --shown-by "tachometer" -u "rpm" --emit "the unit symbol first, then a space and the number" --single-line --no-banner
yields rpm 1800
